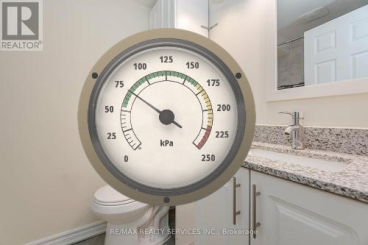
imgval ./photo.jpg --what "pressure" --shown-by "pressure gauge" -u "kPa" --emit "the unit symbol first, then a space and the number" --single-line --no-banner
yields kPa 75
